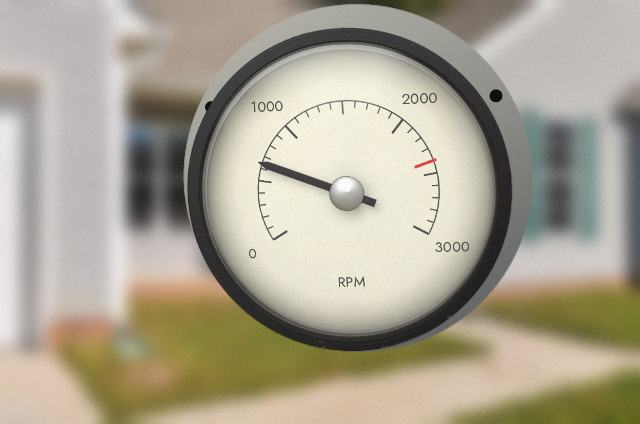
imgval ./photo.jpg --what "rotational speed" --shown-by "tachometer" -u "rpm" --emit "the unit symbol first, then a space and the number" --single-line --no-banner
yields rpm 650
